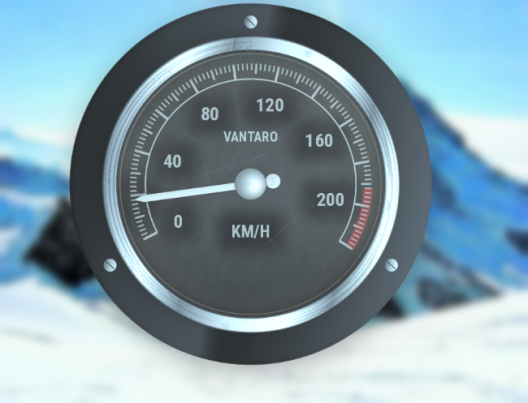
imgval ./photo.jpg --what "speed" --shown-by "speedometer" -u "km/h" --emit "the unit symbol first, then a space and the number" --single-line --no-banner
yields km/h 18
